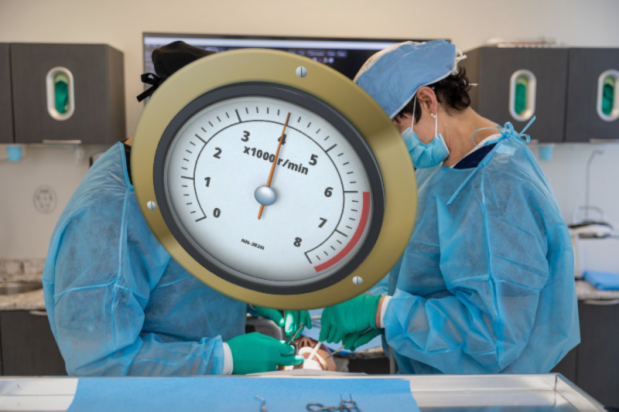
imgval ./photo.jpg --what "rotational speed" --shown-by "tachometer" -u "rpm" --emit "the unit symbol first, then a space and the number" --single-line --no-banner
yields rpm 4000
